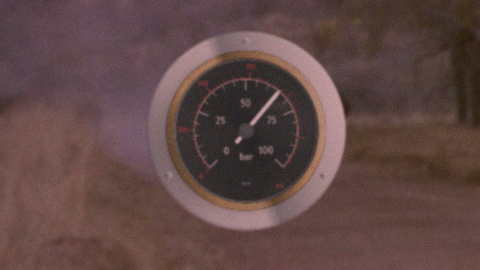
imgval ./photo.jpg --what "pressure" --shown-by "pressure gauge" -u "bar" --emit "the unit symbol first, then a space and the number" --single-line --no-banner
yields bar 65
